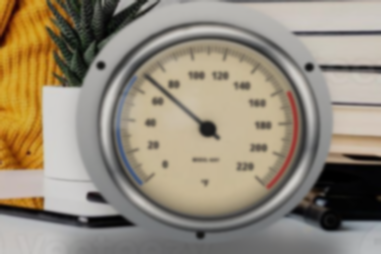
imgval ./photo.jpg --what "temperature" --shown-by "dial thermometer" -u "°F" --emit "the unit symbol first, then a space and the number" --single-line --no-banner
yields °F 70
